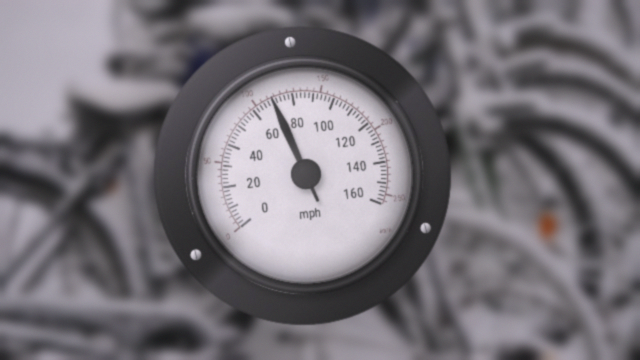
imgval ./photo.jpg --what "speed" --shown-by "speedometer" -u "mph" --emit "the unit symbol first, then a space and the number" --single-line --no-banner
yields mph 70
